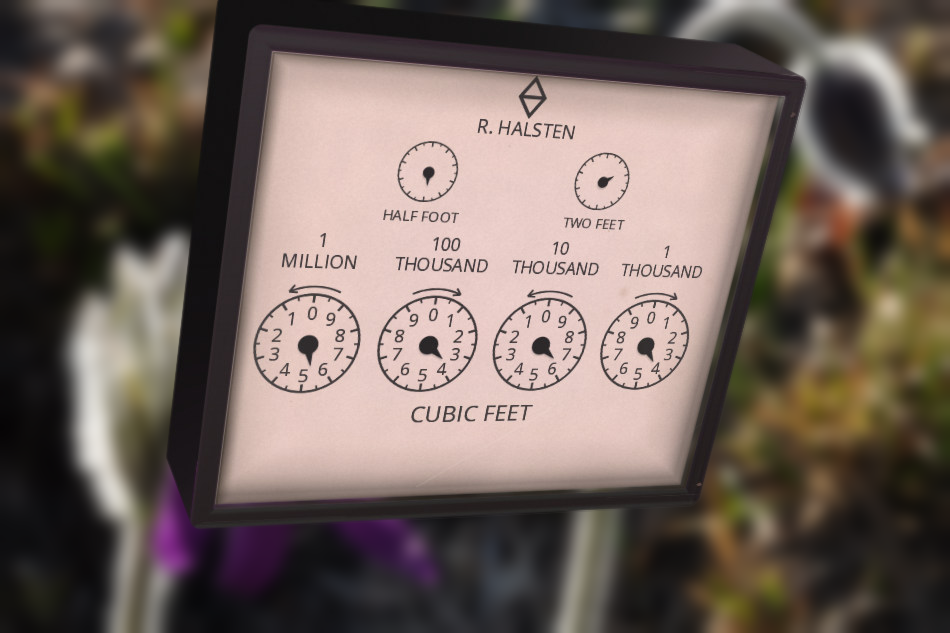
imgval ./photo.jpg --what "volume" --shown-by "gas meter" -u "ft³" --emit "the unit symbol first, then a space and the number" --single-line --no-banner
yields ft³ 536400
